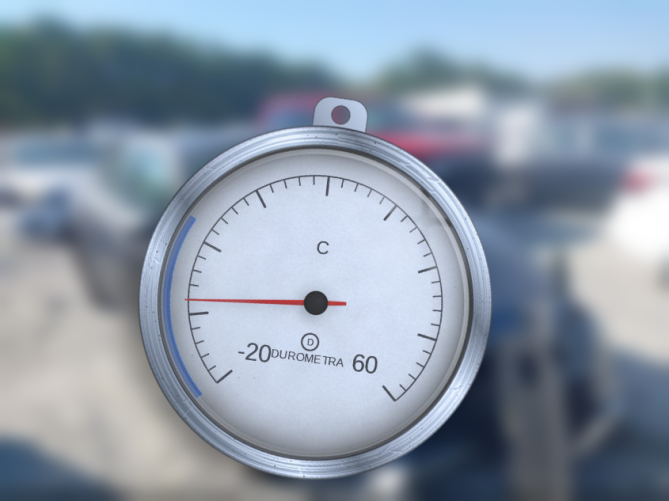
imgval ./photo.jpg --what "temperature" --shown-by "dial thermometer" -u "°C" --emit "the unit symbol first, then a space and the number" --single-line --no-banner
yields °C -8
